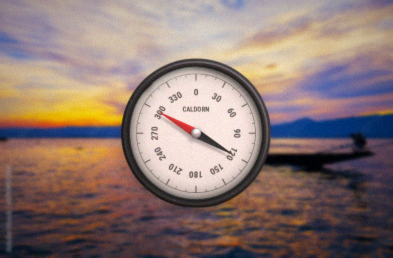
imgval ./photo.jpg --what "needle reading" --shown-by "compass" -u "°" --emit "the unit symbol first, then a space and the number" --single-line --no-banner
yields ° 300
